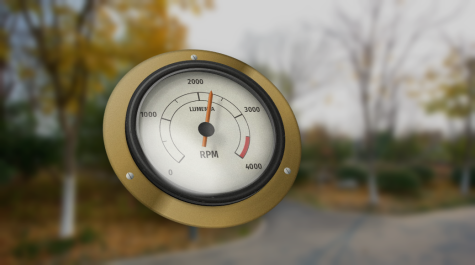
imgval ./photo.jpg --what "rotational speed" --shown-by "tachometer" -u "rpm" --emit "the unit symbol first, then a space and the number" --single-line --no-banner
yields rpm 2250
